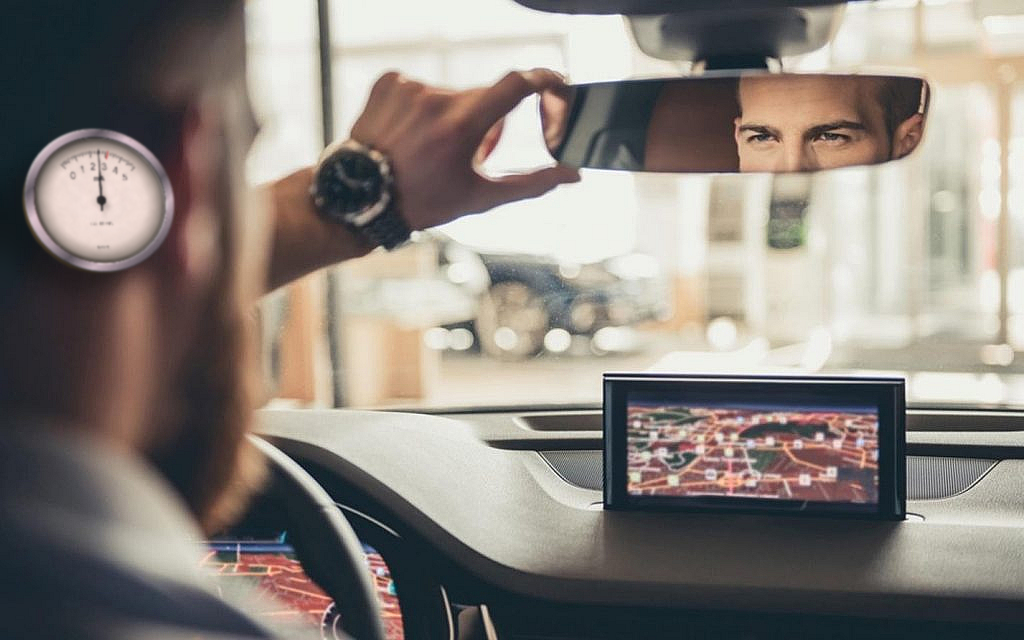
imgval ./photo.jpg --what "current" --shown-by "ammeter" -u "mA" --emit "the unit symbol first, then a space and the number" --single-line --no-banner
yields mA 2.5
